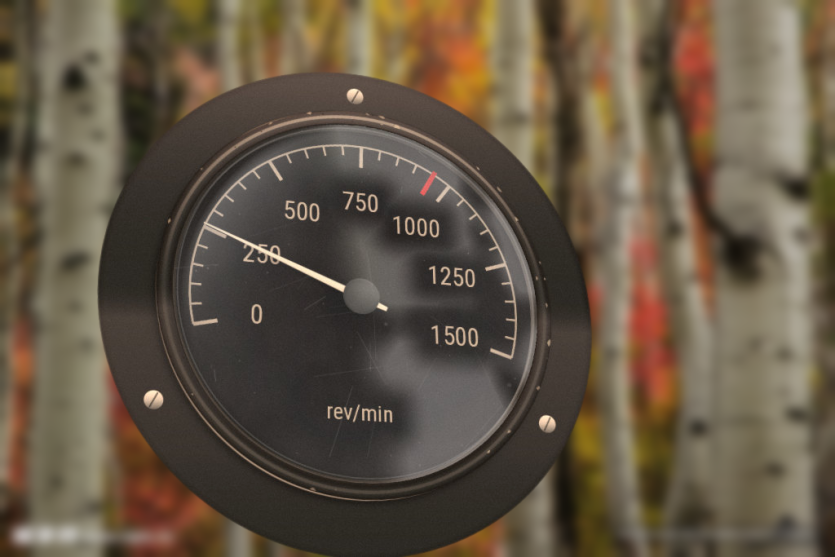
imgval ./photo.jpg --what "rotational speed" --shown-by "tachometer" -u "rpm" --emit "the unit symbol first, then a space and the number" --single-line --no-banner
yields rpm 250
